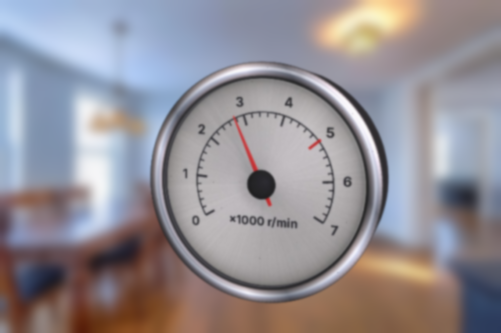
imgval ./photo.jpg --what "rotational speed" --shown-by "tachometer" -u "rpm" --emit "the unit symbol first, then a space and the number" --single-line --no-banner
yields rpm 2800
